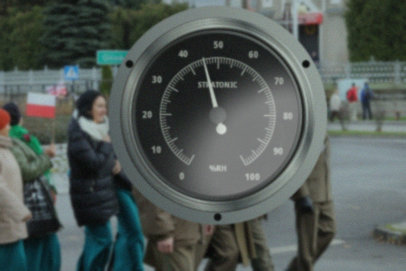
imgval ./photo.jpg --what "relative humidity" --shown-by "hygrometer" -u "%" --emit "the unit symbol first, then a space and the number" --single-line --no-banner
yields % 45
